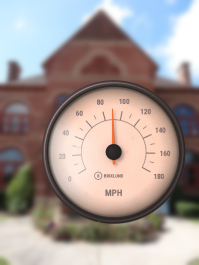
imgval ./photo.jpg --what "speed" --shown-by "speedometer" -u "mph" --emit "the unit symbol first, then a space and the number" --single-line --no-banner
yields mph 90
